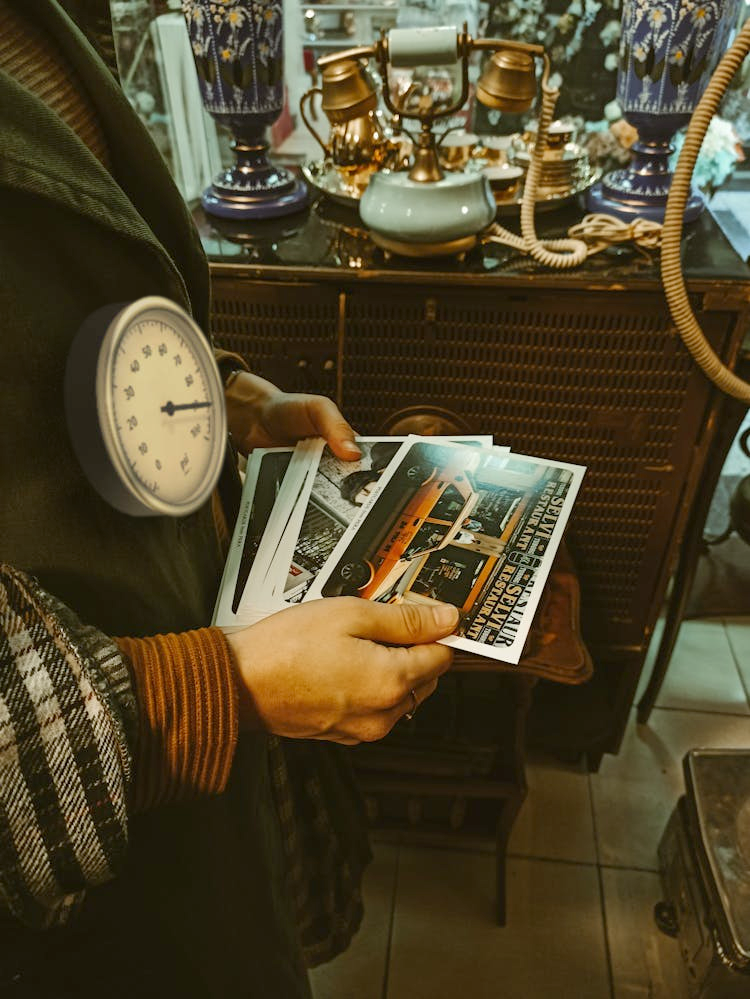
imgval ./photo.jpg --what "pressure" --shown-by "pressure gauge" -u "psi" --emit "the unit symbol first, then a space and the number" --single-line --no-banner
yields psi 90
